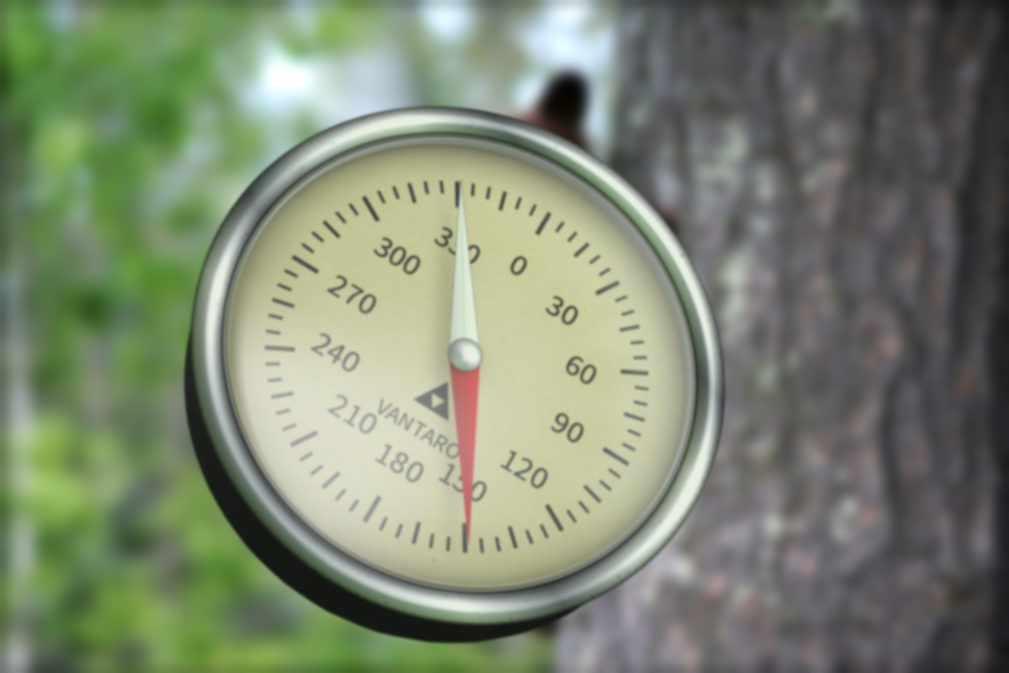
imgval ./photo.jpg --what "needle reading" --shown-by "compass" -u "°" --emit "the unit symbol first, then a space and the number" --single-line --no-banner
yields ° 150
